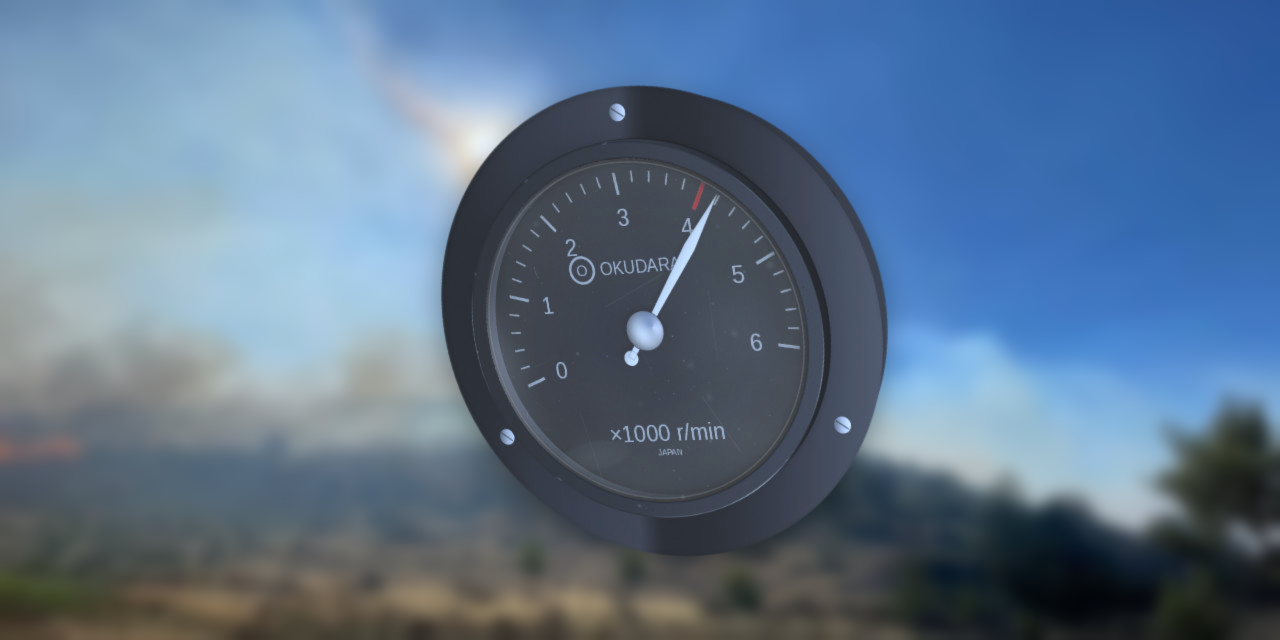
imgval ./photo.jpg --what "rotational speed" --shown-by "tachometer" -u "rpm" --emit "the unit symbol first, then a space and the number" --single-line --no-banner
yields rpm 4200
